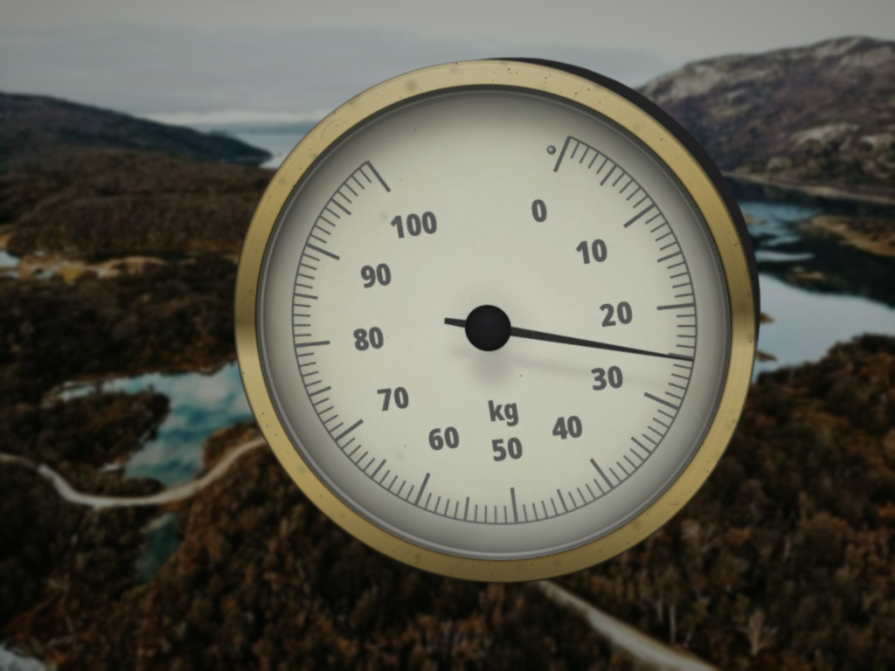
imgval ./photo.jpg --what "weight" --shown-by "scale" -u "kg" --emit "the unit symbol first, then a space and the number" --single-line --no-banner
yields kg 25
